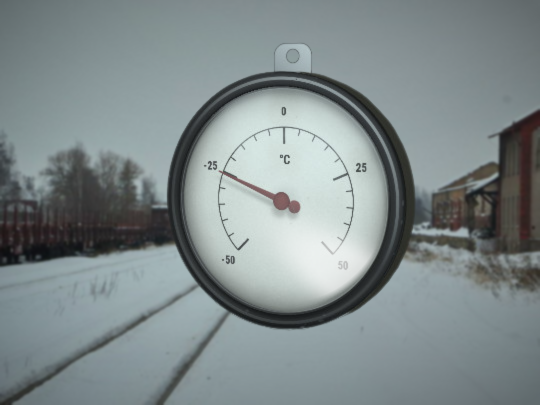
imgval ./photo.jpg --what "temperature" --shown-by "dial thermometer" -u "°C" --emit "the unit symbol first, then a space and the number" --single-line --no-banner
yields °C -25
